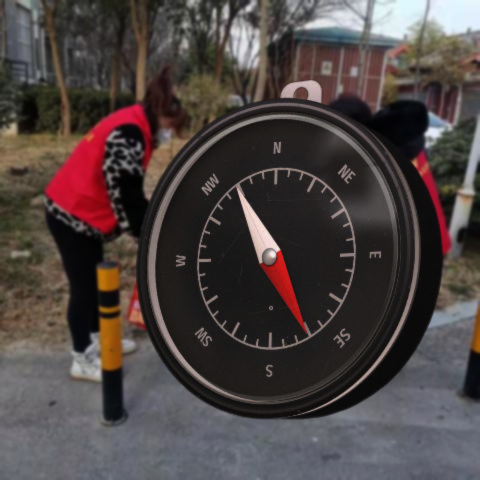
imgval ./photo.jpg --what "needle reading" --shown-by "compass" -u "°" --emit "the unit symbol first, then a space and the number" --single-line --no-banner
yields ° 150
